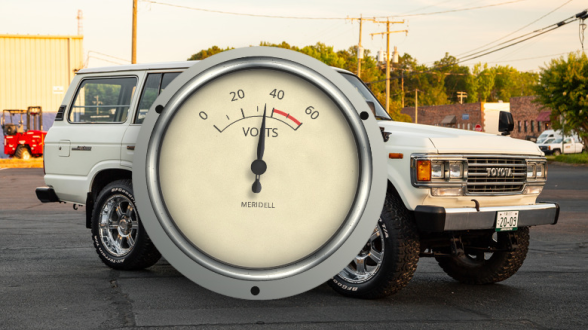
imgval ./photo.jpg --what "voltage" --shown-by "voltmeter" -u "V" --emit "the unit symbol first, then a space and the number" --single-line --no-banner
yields V 35
